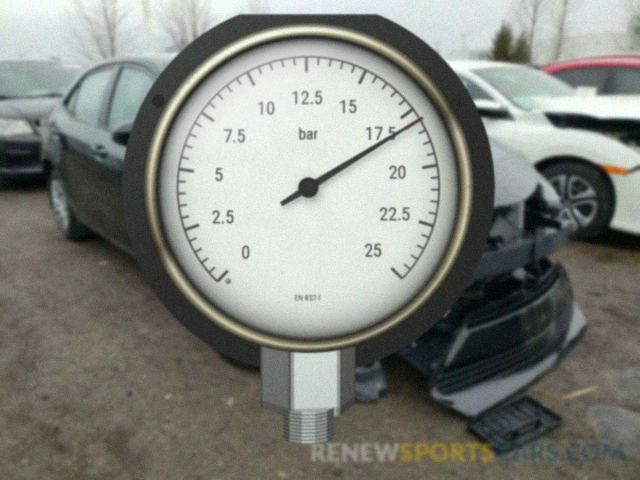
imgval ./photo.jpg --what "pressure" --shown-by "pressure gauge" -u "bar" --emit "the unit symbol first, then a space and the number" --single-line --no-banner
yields bar 18
